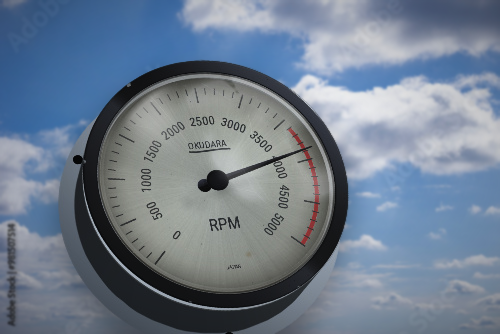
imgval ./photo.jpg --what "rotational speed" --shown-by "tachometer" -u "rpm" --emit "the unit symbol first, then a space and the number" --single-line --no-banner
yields rpm 3900
